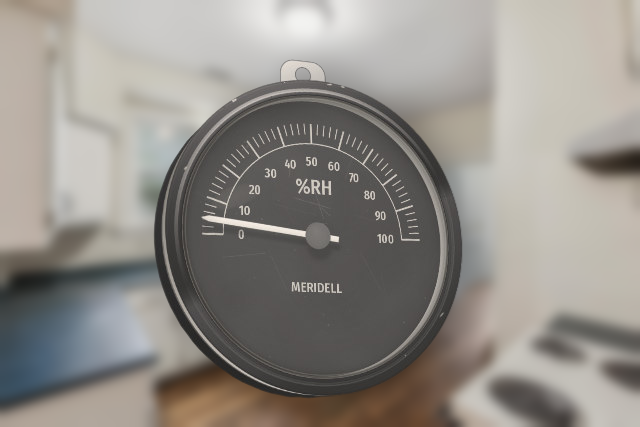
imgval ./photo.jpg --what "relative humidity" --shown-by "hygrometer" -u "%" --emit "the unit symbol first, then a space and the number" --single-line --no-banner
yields % 4
